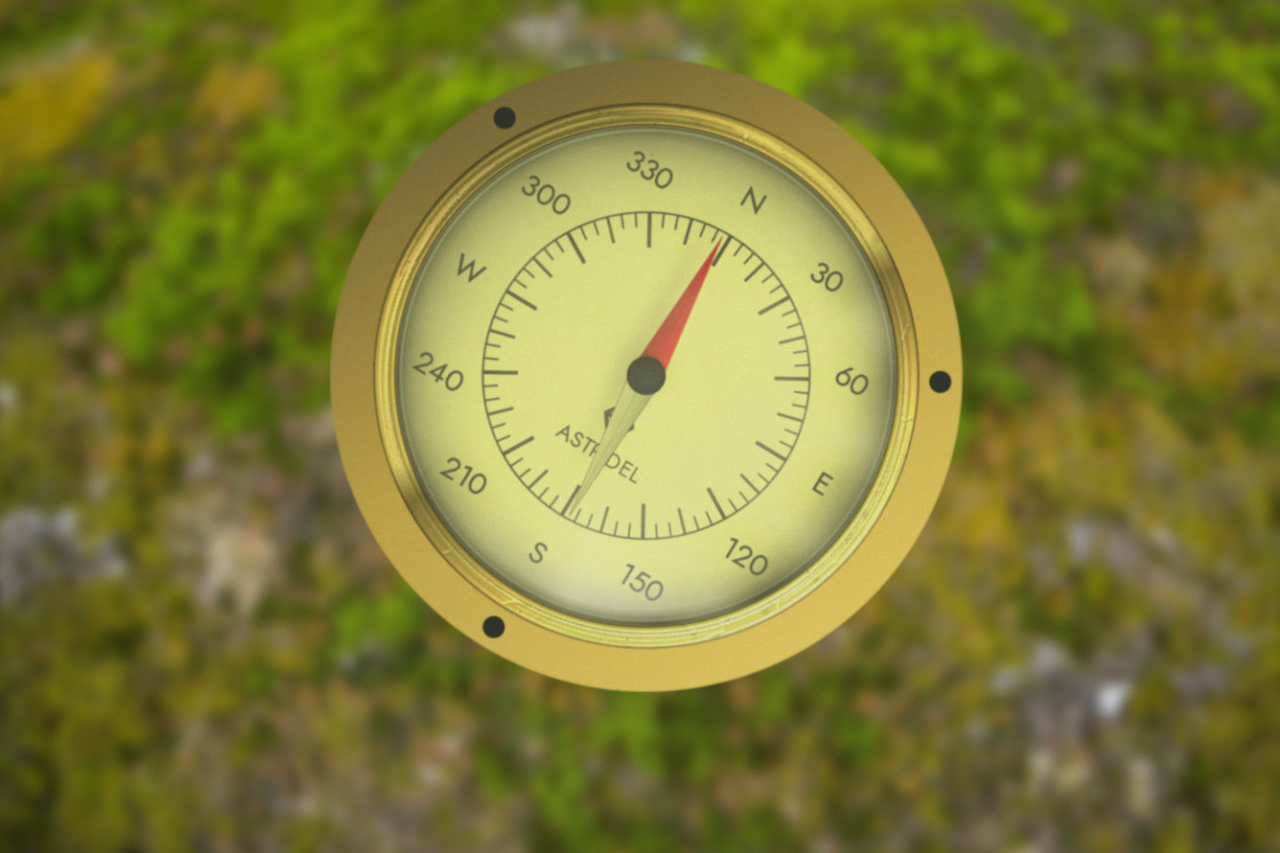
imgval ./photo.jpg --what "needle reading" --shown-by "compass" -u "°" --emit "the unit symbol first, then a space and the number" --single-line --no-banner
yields ° 357.5
